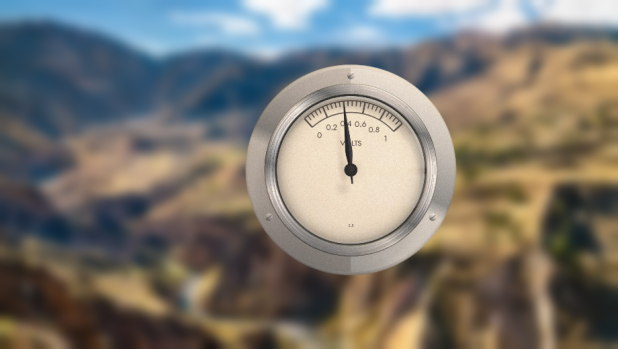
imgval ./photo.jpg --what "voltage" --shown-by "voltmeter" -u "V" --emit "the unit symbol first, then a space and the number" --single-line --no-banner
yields V 0.4
